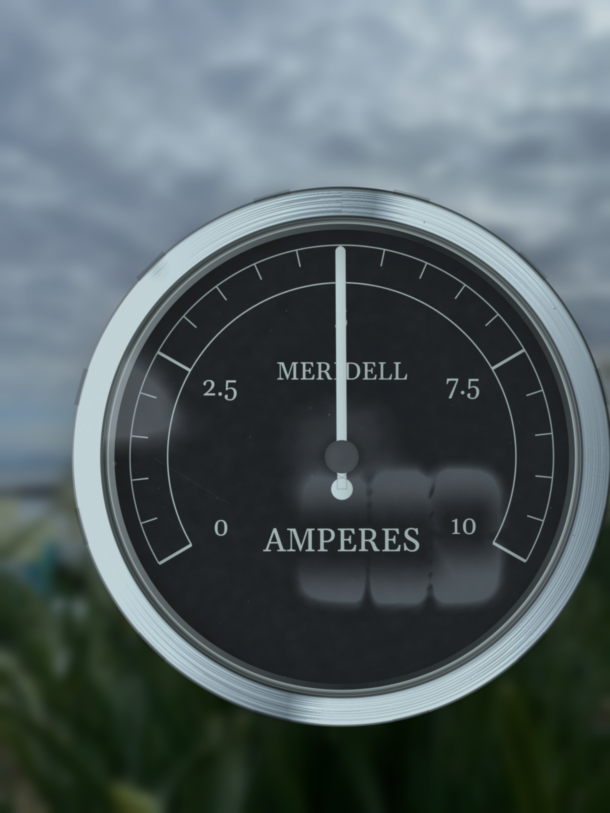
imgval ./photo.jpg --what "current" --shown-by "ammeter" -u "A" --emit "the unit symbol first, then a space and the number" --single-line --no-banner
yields A 5
